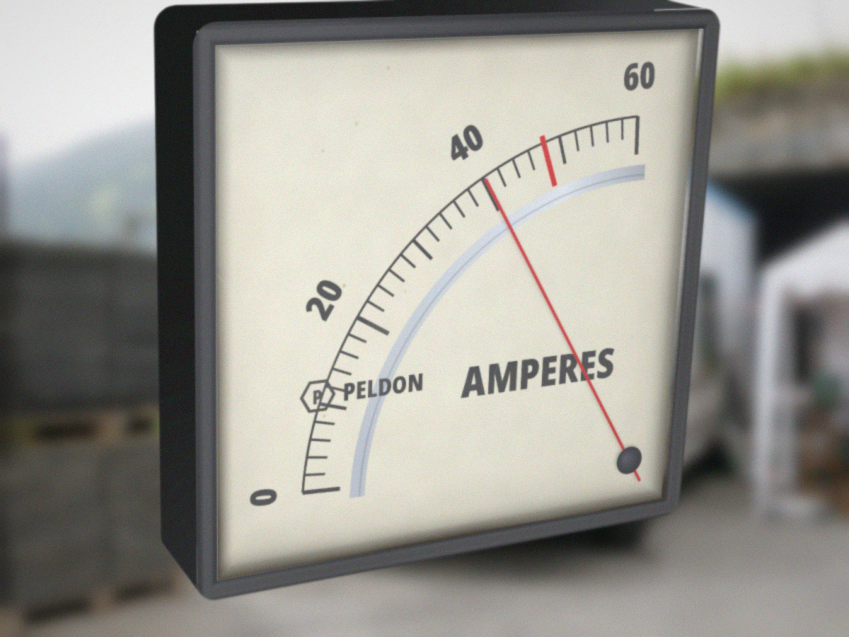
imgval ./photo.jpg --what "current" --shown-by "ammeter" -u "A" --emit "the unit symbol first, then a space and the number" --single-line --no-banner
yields A 40
